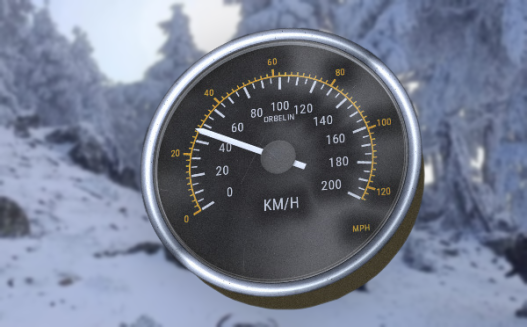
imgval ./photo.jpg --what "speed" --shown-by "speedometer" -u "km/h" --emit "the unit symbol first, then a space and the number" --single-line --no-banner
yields km/h 45
